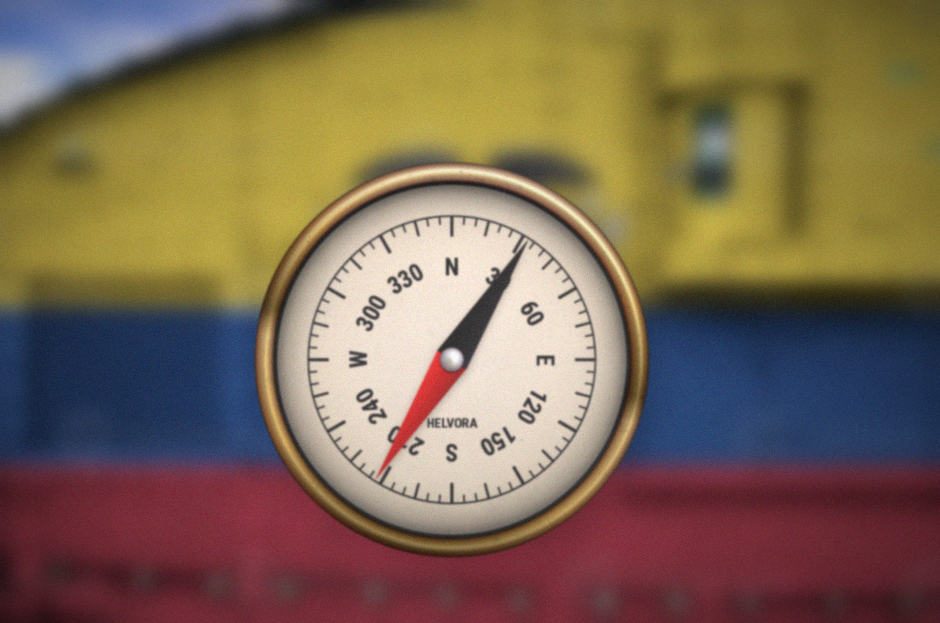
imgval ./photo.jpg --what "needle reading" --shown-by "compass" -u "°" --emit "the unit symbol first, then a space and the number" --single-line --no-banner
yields ° 212.5
